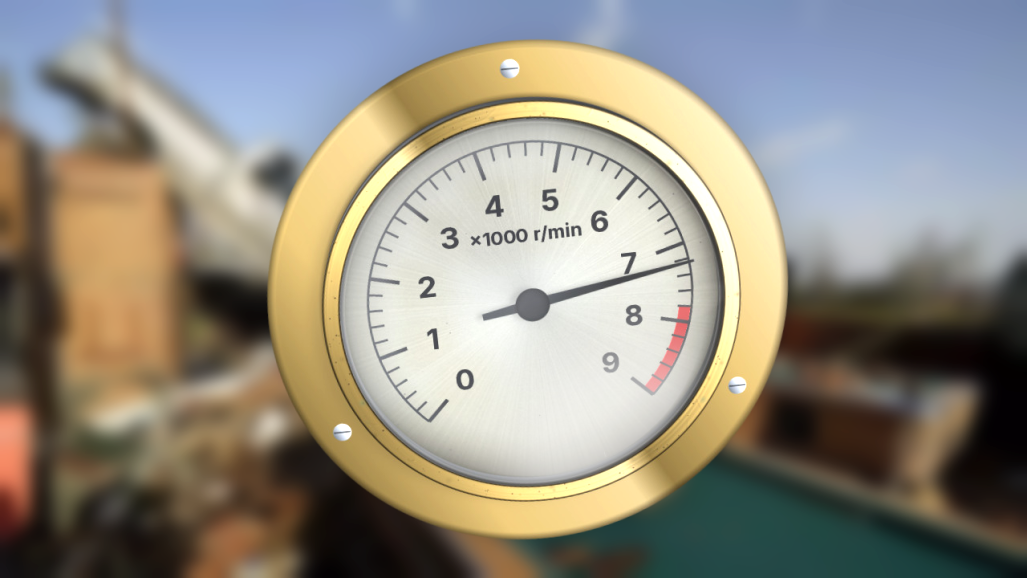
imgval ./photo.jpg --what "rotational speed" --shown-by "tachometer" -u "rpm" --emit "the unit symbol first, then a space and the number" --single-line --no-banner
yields rpm 7200
